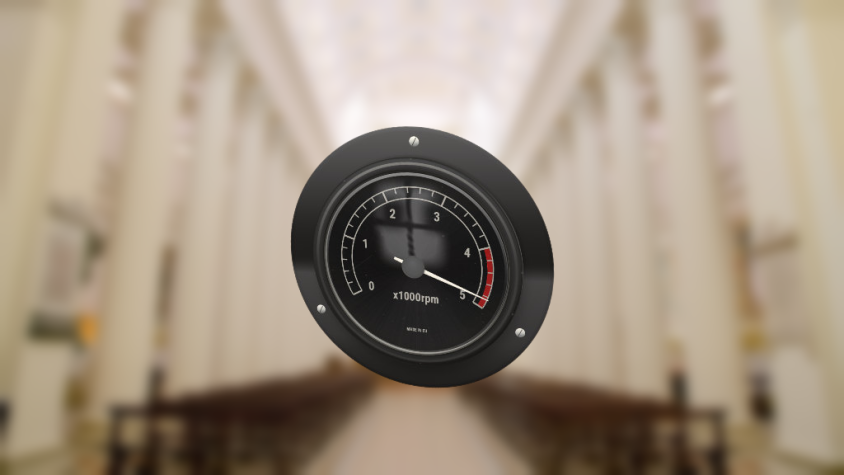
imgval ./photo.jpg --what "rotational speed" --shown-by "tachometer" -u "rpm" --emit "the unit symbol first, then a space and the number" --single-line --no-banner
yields rpm 4800
